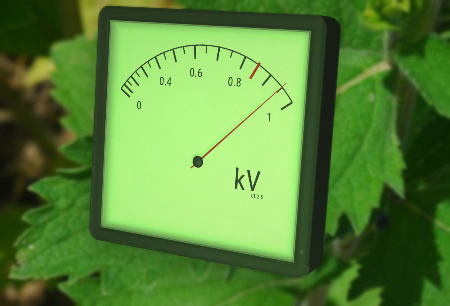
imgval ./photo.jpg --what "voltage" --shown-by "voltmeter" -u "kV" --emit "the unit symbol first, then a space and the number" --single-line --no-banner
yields kV 0.95
